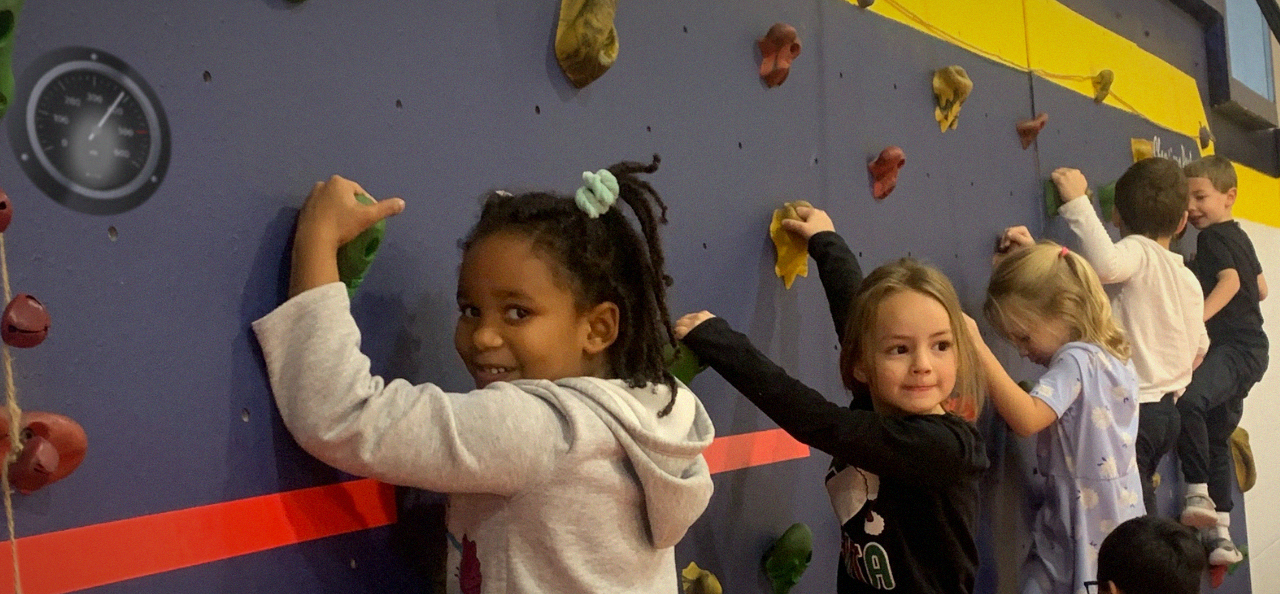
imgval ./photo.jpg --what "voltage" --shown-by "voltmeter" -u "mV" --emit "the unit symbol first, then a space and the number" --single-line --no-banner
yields mV 380
